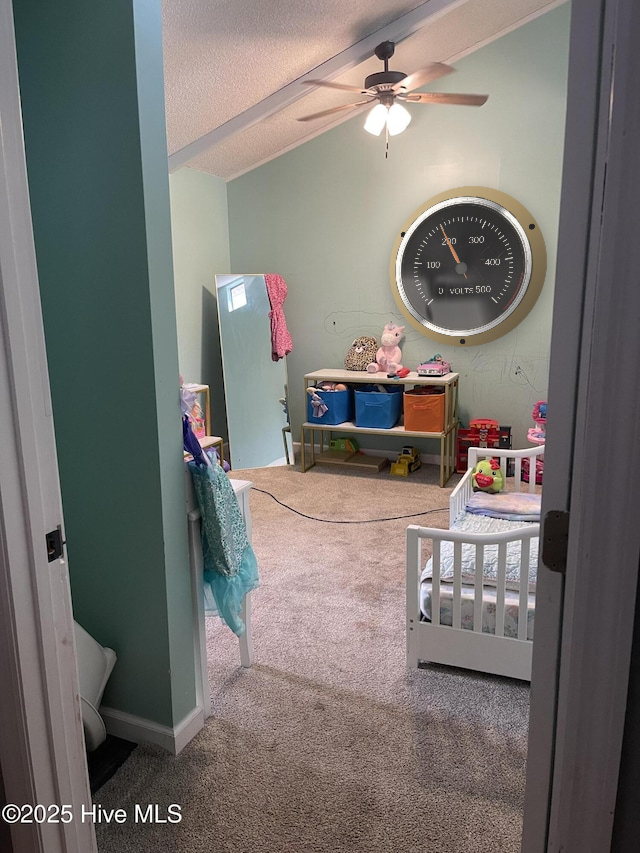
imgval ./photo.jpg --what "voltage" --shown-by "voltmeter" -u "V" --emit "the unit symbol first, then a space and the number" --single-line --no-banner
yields V 200
